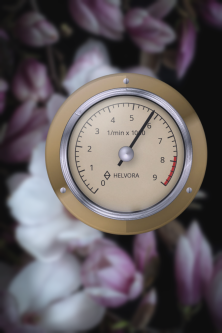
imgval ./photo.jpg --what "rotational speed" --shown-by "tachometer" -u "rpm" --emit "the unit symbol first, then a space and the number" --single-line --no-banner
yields rpm 5800
